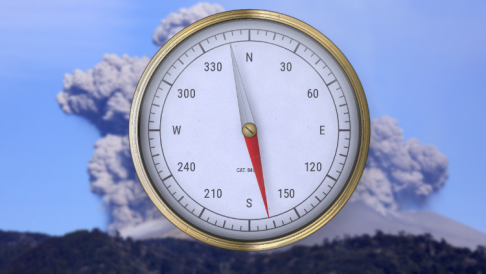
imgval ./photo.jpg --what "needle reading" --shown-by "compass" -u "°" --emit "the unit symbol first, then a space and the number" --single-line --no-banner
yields ° 167.5
